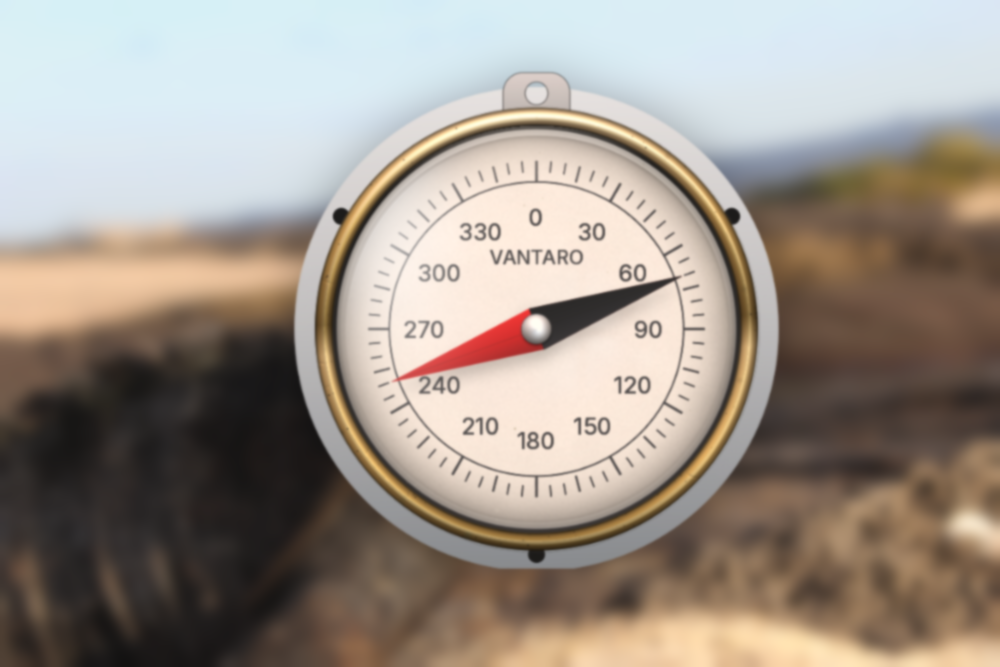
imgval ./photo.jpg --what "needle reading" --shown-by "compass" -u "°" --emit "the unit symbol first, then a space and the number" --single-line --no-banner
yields ° 250
